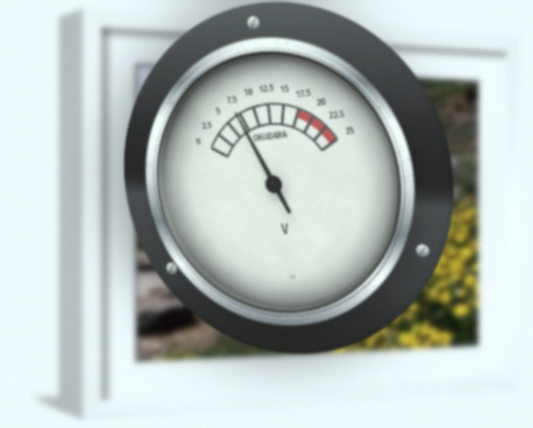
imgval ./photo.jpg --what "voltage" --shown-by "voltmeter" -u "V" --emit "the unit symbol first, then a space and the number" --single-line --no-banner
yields V 7.5
